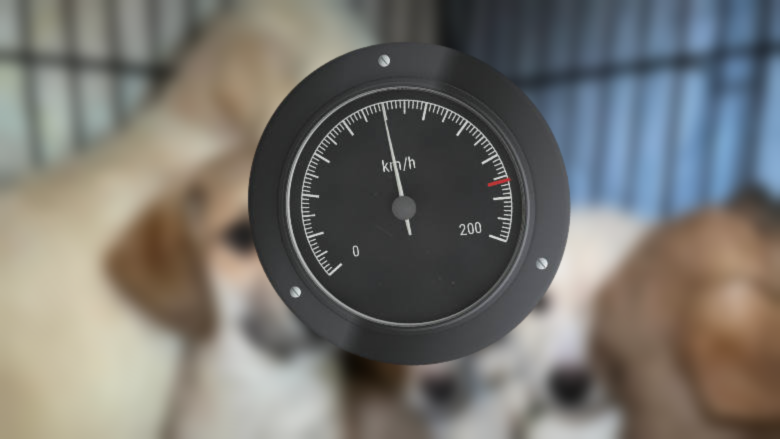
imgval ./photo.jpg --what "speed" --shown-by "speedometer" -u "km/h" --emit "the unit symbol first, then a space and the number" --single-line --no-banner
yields km/h 100
